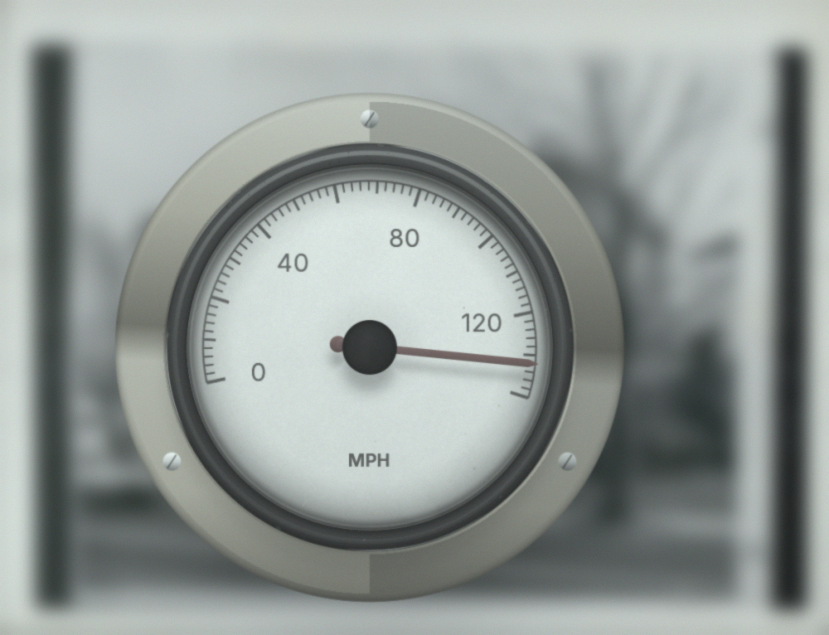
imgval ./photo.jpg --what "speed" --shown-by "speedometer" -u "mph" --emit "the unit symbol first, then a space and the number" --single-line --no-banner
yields mph 132
